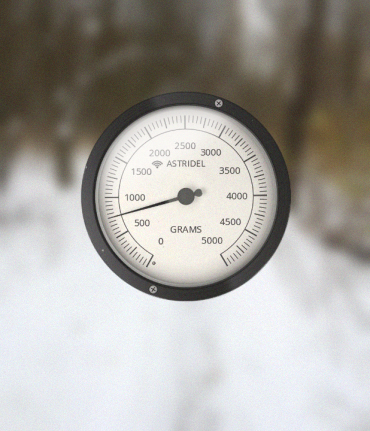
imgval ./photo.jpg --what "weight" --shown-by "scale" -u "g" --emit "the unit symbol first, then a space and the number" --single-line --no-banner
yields g 750
